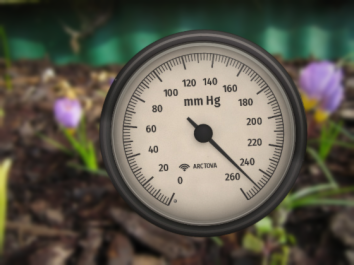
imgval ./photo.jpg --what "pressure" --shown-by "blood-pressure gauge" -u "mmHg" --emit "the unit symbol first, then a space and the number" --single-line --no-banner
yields mmHg 250
